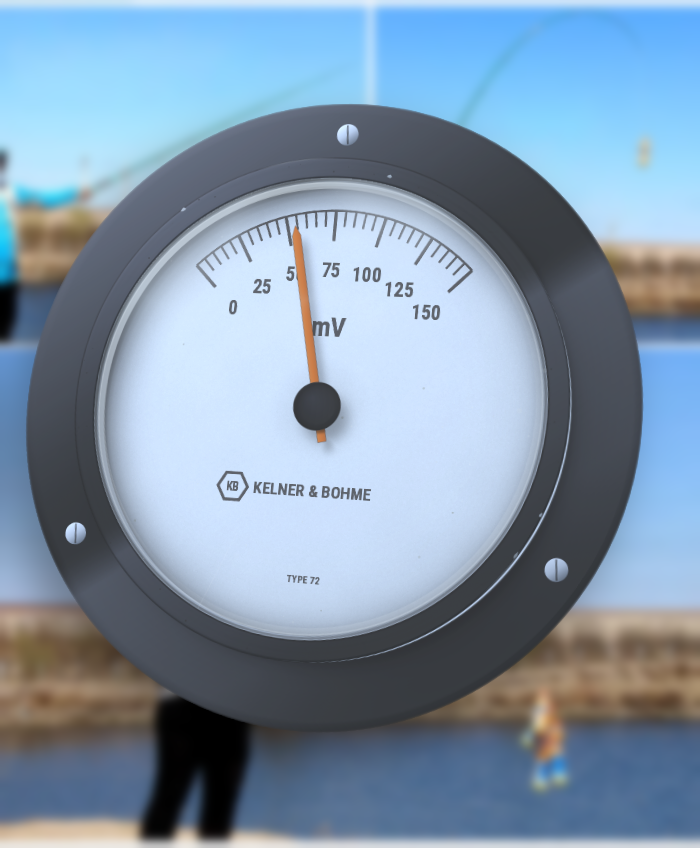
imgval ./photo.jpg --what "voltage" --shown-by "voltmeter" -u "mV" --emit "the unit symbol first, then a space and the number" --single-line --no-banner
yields mV 55
